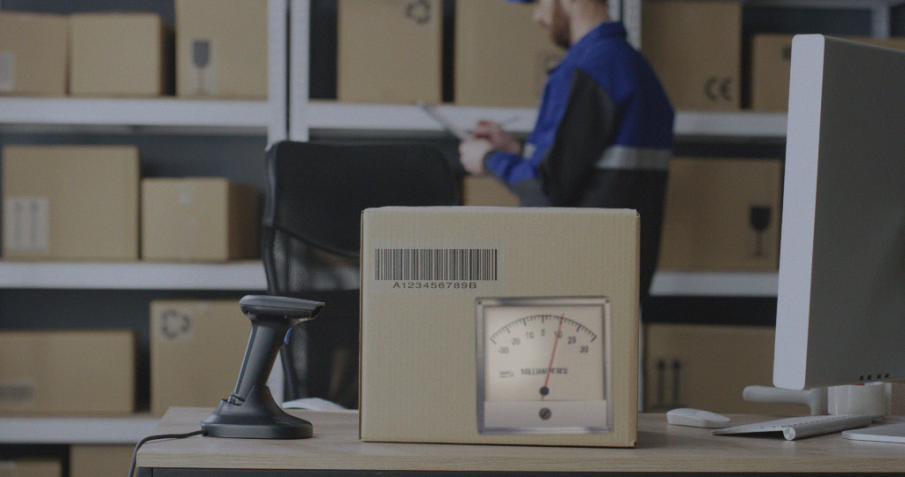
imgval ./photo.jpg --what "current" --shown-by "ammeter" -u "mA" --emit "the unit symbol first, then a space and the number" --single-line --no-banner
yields mA 10
